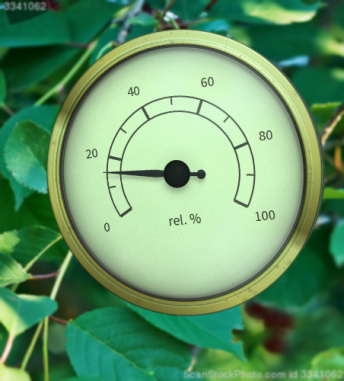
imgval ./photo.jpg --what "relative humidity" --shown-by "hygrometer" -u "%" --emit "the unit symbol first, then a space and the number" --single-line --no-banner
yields % 15
